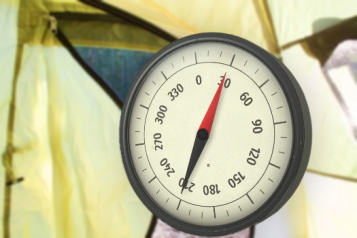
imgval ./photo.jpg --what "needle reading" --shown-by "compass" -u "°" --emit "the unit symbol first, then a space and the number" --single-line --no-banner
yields ° 30
